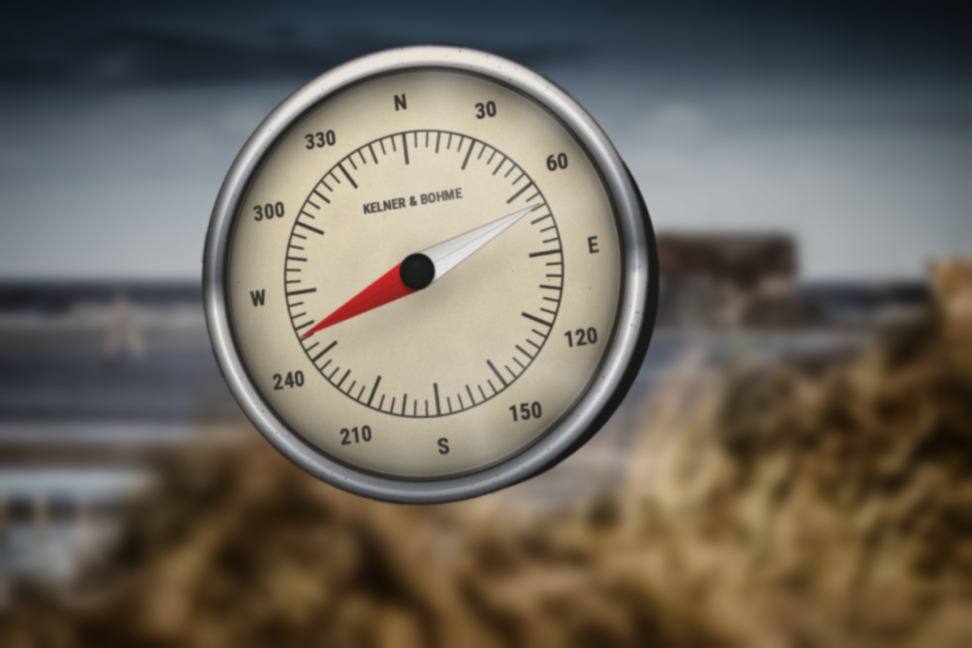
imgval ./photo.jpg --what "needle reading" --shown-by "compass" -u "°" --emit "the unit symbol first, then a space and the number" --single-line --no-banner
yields ° 250
